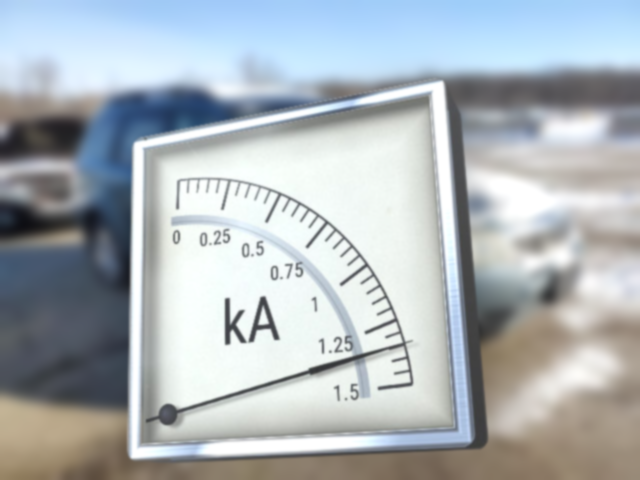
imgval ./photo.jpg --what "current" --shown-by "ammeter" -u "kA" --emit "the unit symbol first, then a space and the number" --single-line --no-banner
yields kA 1.35
